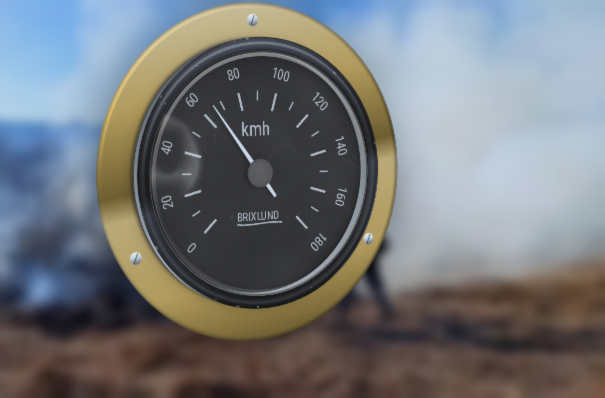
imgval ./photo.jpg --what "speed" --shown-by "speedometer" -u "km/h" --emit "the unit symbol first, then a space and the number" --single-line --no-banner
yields km/h 65
